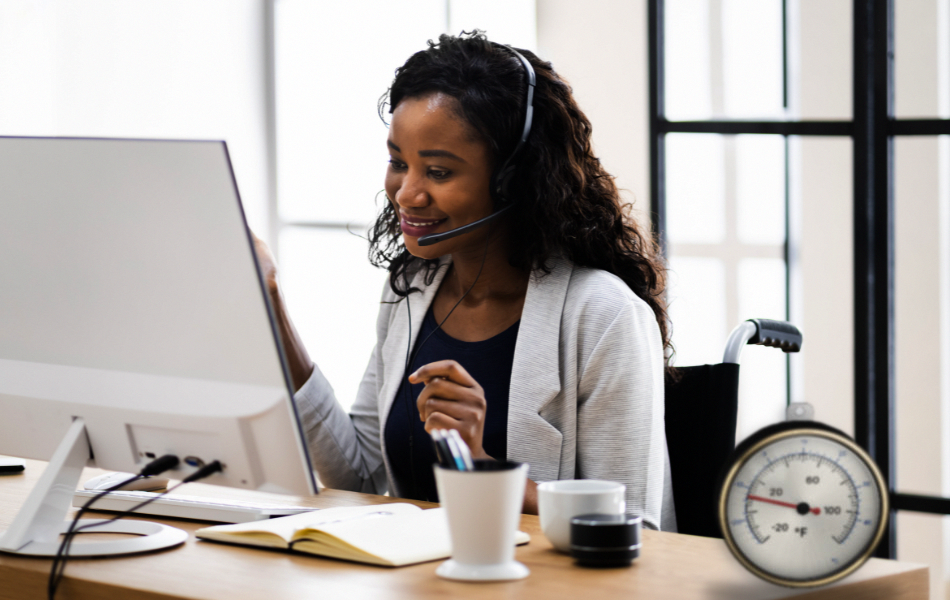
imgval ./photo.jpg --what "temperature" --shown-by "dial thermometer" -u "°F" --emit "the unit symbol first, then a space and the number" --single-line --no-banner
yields °F 10
